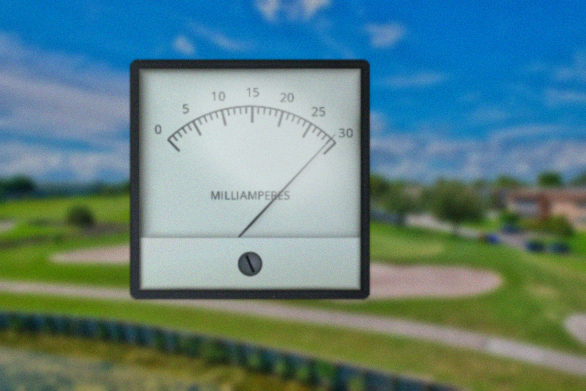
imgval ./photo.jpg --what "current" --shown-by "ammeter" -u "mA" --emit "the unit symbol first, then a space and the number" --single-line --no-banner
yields mA 29
